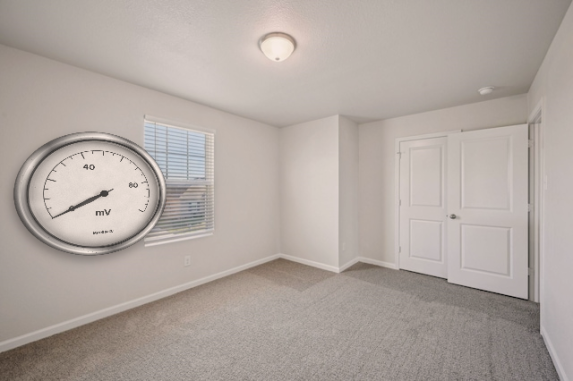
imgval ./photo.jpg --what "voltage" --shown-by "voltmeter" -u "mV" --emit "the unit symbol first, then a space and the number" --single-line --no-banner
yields mV 0
